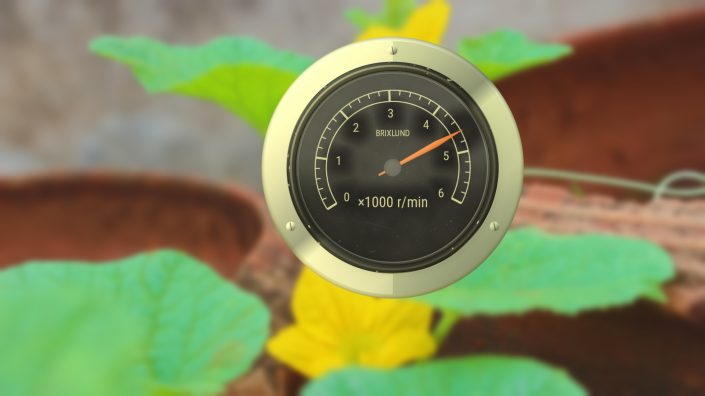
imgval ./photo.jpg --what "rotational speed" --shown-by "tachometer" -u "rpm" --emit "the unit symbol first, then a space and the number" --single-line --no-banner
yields rpm 4600
